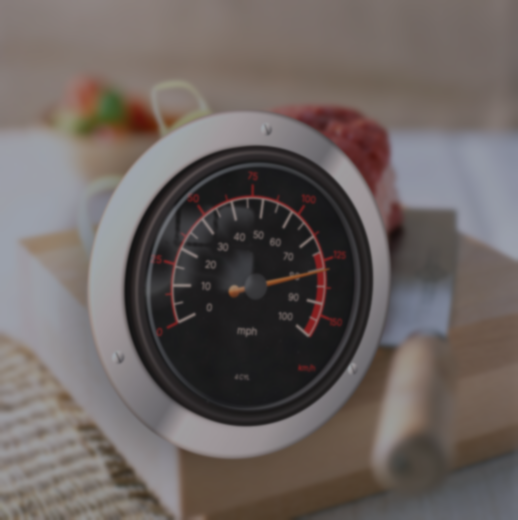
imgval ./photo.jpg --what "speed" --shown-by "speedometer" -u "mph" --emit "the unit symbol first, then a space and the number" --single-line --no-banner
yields mph 80
